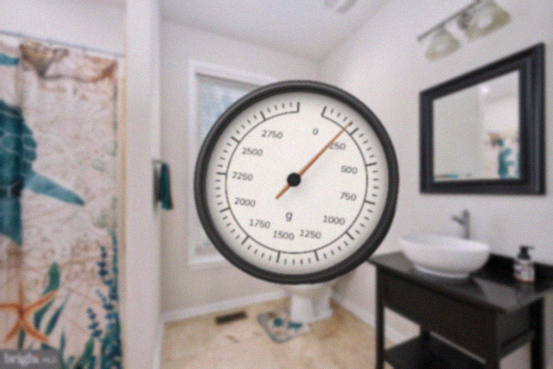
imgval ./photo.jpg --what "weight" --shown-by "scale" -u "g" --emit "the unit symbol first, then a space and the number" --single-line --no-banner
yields g 200
